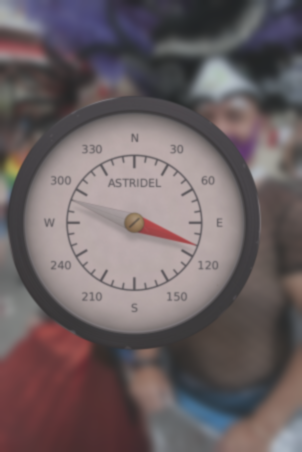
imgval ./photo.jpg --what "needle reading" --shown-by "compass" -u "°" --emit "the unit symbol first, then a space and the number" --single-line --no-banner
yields ° 110
